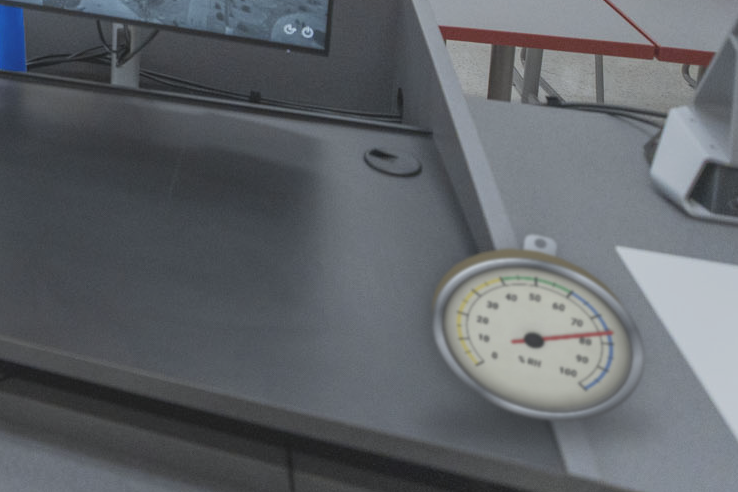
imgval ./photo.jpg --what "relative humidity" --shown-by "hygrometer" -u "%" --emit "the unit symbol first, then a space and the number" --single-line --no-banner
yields % 75
